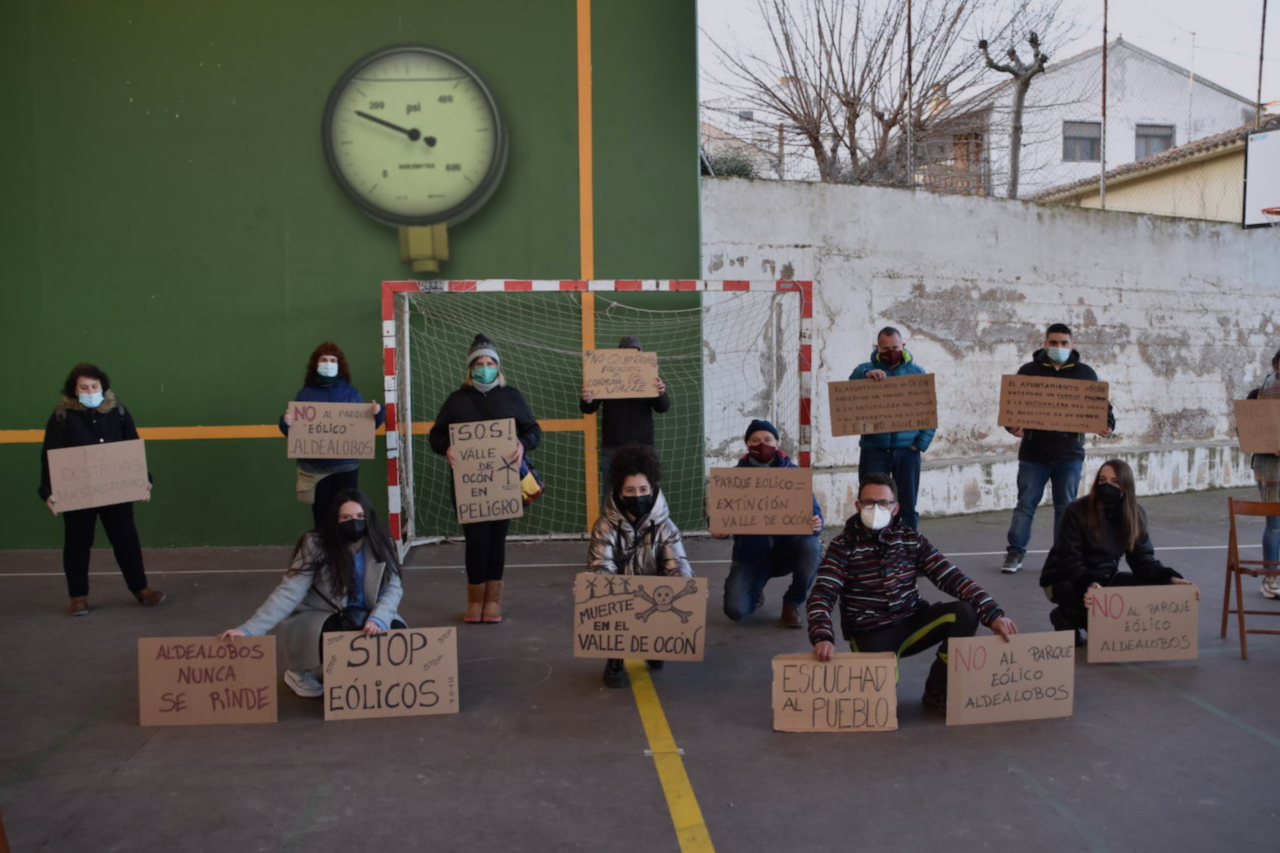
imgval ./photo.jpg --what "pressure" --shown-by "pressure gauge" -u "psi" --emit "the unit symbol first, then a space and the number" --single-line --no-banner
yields psi 160
